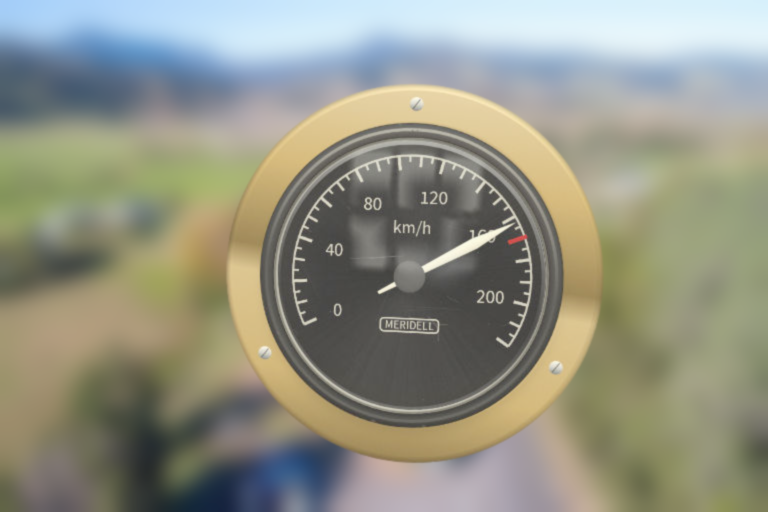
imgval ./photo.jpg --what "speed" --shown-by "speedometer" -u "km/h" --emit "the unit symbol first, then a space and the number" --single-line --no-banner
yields km/h 162.5
